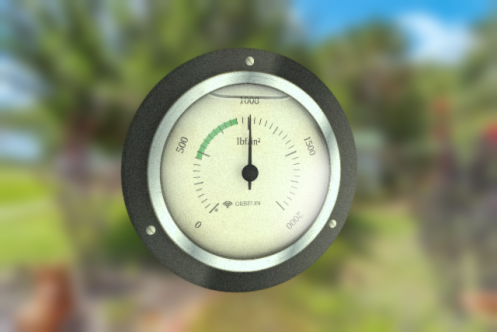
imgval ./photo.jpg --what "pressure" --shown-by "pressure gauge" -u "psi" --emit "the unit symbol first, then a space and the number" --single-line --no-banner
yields psi 1000
